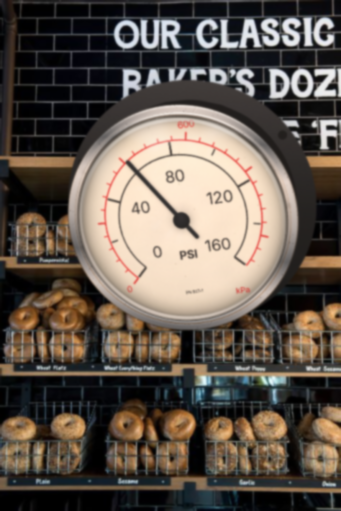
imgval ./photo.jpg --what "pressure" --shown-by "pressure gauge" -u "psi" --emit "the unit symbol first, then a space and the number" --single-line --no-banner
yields psi 60
